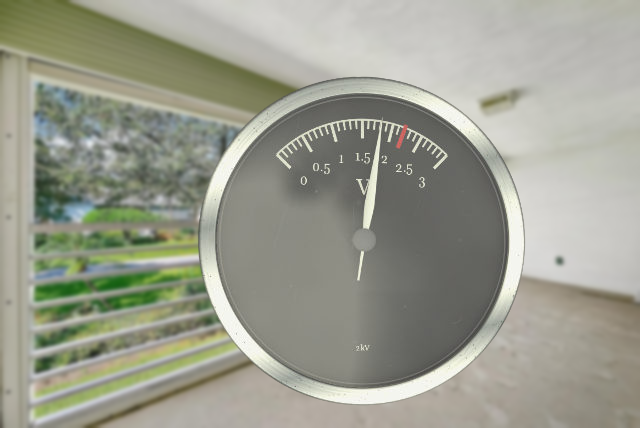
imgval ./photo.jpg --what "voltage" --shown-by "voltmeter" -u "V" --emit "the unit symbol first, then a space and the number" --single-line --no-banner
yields V 1.8
